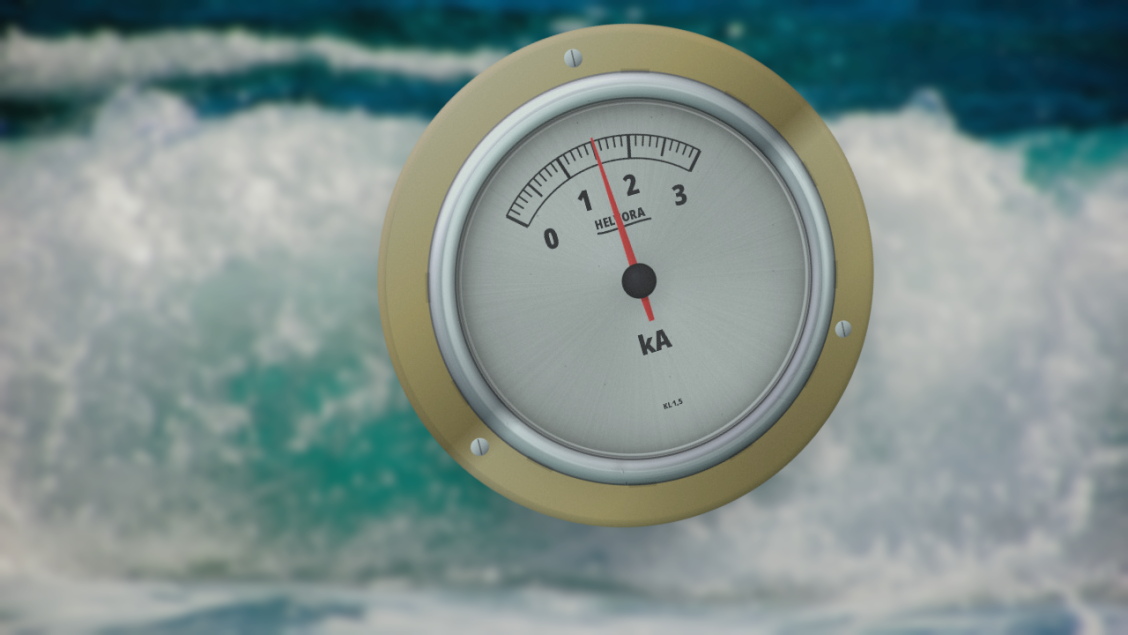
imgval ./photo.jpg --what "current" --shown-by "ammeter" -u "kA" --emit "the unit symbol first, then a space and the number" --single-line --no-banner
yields kA 1.5
